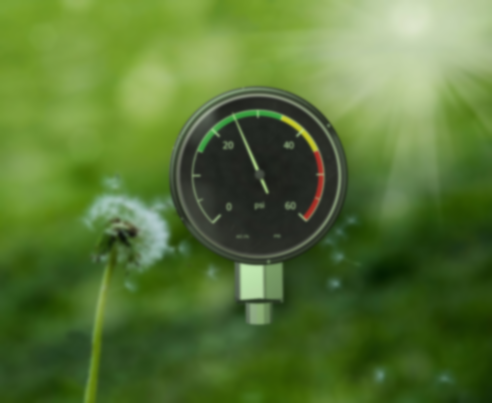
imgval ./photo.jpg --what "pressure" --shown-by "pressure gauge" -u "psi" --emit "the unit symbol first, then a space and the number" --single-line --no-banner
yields psi 25
